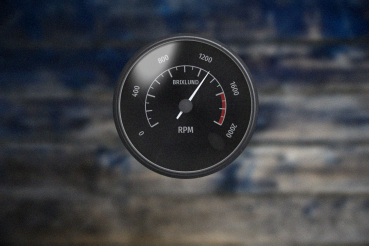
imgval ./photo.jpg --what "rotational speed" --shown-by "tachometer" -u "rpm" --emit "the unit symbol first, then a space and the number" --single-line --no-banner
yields rpm 1300
